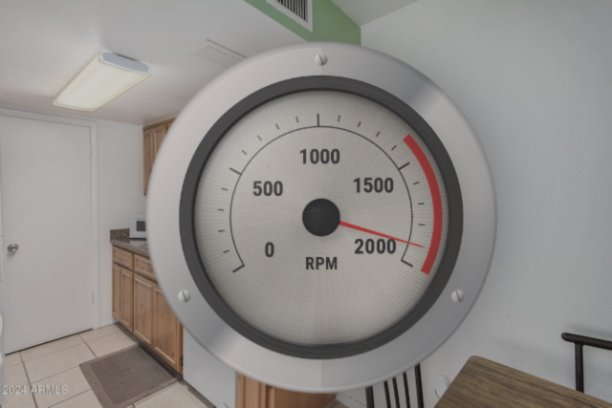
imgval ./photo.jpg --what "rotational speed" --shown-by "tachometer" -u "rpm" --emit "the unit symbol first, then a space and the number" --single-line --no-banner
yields rpm 1900
